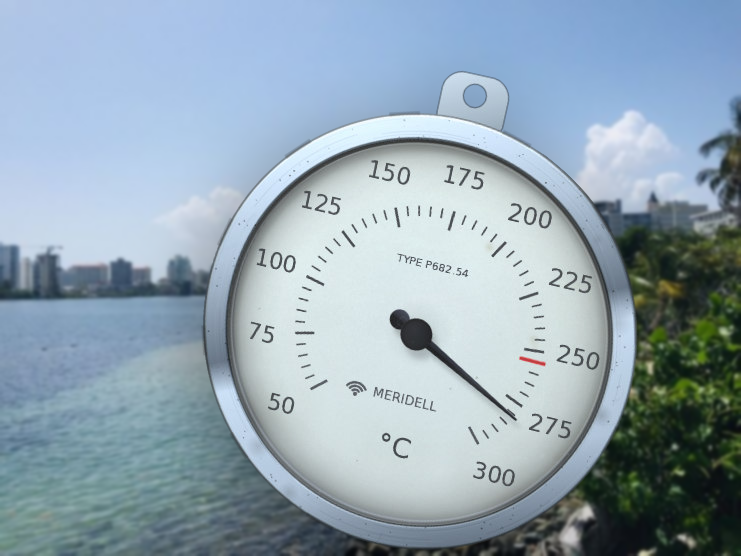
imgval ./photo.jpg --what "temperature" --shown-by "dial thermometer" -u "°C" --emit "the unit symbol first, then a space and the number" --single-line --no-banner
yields °C 280
